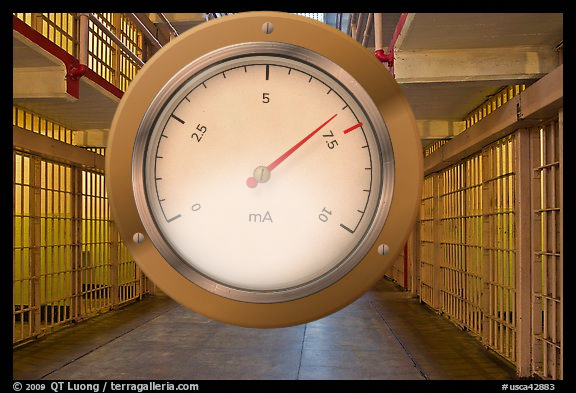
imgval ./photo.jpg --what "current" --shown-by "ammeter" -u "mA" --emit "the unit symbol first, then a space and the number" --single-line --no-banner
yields mA 7
